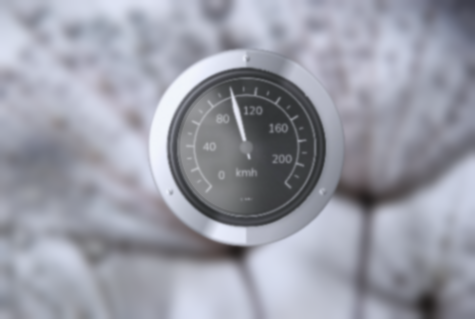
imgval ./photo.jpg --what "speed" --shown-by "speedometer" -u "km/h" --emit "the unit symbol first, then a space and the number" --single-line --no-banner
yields km/h 100
